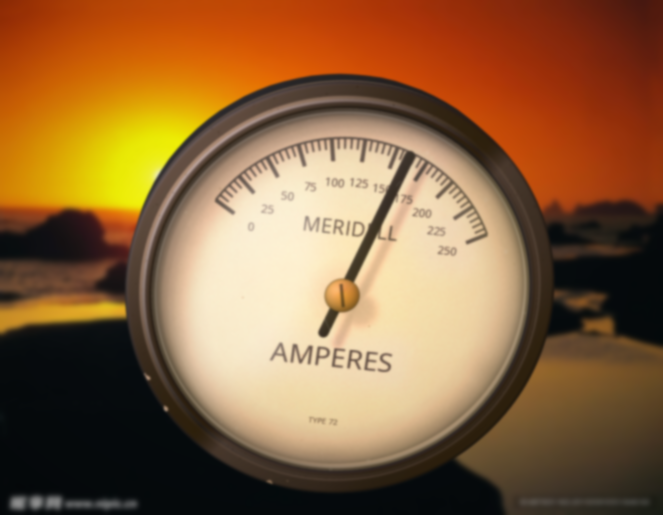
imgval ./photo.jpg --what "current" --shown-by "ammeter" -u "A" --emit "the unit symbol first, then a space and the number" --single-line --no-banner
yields A 160
